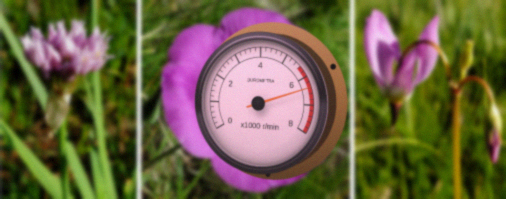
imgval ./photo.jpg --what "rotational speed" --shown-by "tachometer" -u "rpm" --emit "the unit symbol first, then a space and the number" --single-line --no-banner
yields rpm 6400
